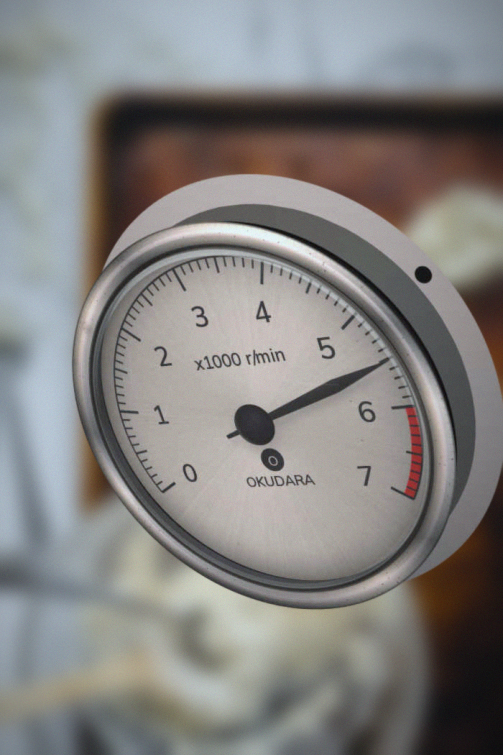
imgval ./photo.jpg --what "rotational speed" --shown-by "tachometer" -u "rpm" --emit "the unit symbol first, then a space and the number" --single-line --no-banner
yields rpm 5500
